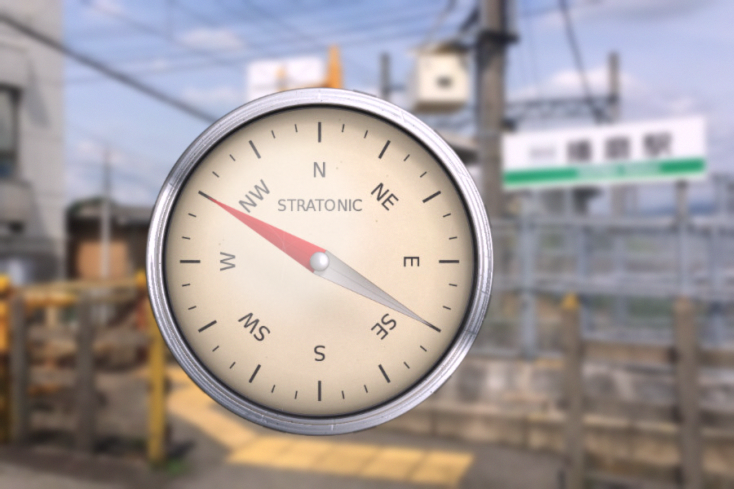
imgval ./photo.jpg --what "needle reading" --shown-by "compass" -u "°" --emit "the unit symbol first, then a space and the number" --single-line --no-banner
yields ° 300
